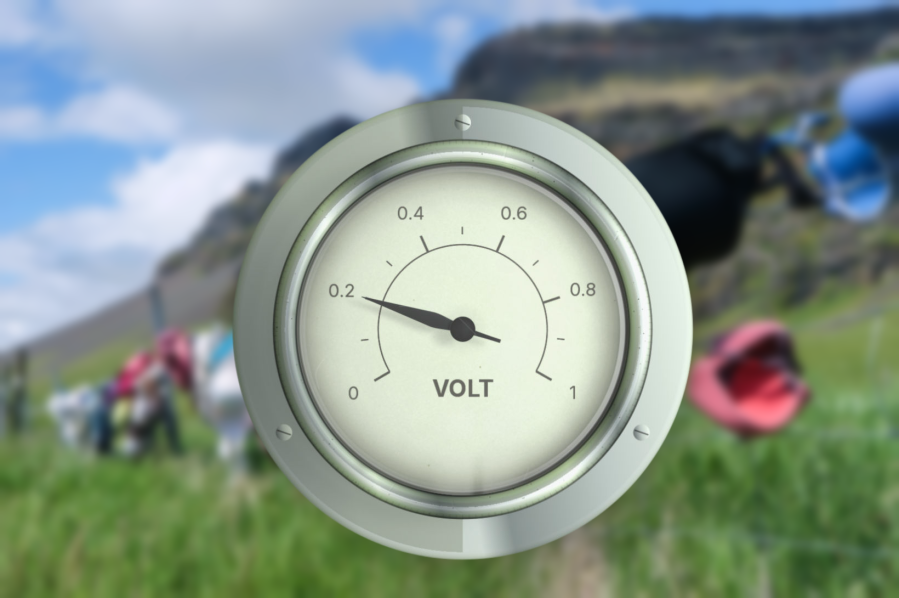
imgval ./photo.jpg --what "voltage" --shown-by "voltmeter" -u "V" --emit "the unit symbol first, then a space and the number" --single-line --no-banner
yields V 0.2
